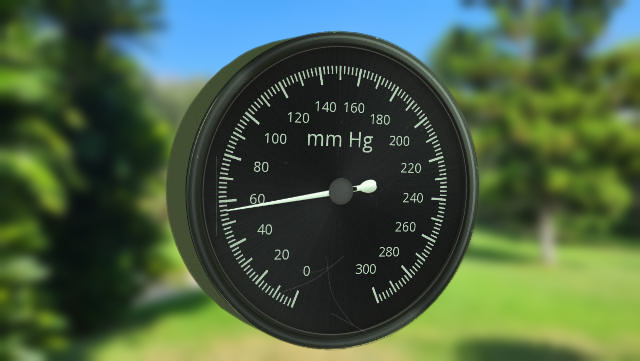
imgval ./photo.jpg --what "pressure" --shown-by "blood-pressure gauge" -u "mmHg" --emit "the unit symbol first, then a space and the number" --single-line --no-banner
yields mmHg 56
